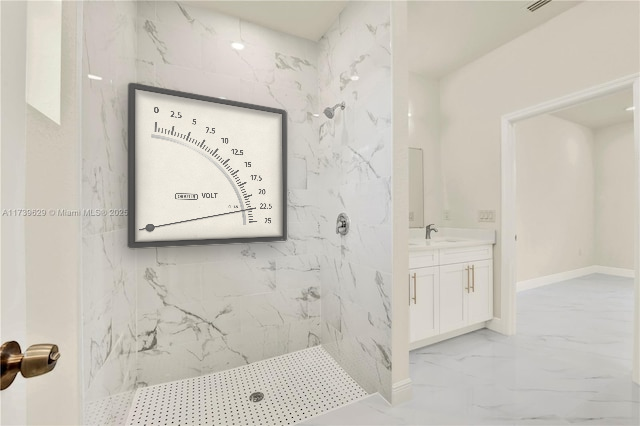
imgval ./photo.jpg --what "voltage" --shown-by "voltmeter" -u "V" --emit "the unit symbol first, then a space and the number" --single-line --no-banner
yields V 22.5
